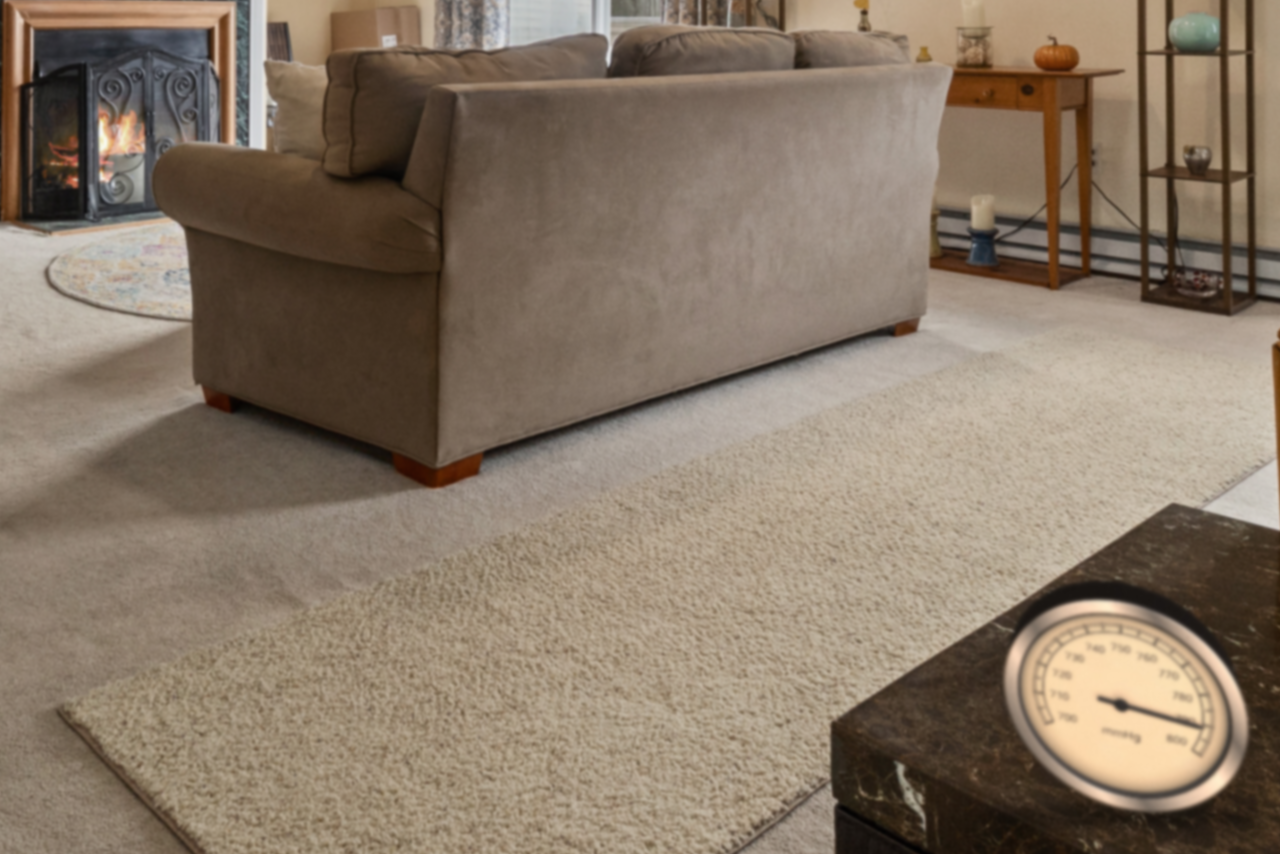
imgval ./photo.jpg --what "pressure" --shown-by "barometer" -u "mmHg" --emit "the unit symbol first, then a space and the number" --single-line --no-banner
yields mmHg 790
